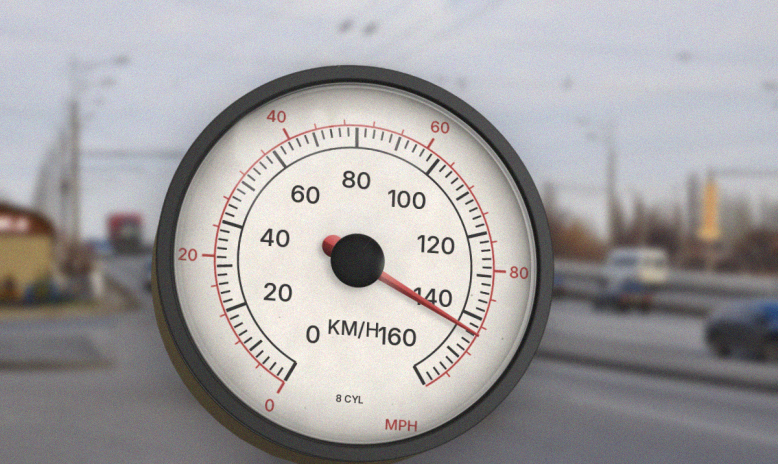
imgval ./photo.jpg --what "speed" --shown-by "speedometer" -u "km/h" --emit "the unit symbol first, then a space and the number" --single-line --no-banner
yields km/h 144
